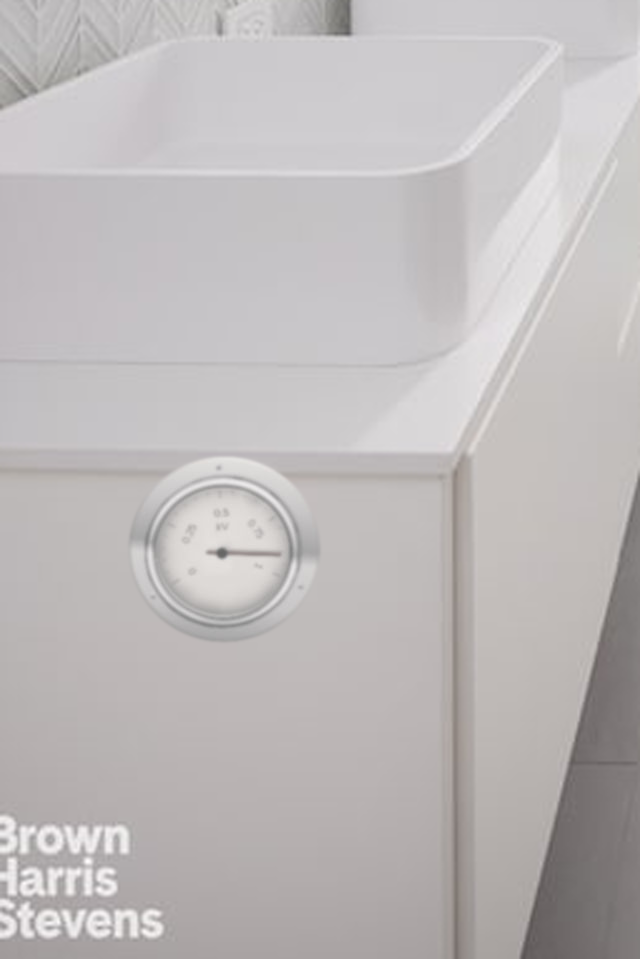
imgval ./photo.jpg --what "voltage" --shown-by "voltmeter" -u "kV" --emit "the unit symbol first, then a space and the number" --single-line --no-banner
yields kV 0.9
